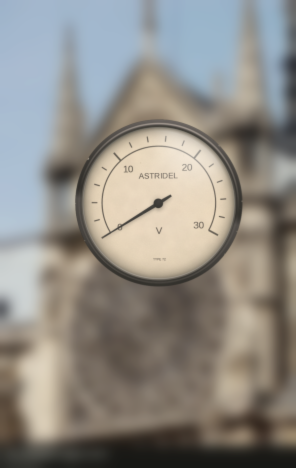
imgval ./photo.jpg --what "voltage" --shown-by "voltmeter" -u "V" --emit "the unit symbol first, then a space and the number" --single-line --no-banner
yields V 0
